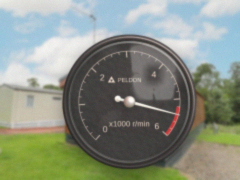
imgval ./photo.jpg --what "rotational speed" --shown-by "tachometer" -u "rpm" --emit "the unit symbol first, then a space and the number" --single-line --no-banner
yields rpm 5400
